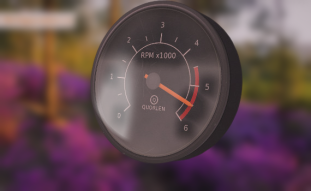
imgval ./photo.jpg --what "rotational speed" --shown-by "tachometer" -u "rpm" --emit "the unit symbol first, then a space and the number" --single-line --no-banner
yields rpm 5500
